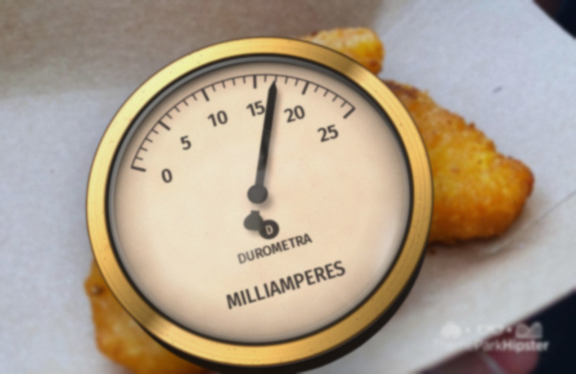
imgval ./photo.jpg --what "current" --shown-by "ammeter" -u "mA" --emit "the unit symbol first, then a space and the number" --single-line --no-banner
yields mA 17
